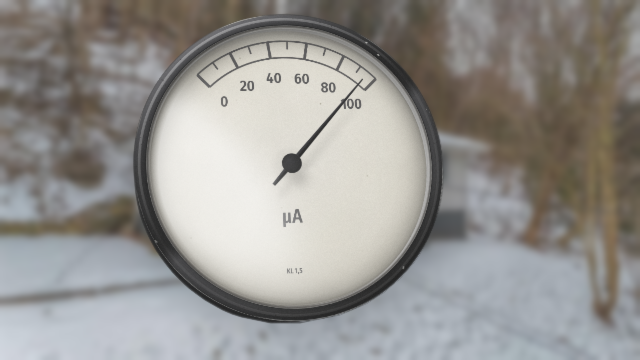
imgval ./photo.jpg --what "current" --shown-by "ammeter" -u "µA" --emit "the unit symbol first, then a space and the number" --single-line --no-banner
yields µA 95
